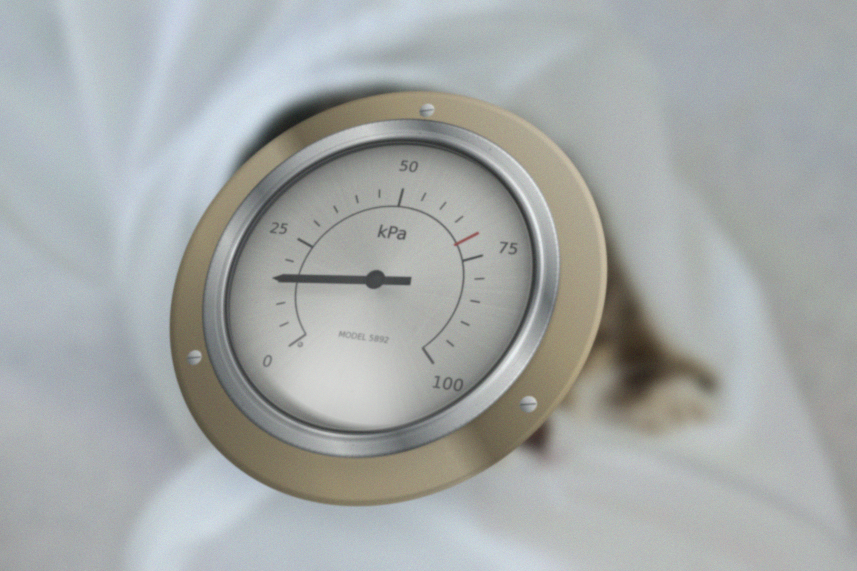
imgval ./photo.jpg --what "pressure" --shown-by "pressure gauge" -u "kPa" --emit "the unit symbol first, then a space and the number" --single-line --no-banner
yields kPa 15
